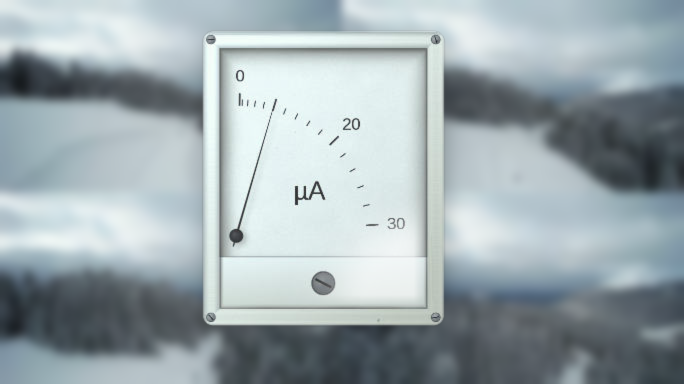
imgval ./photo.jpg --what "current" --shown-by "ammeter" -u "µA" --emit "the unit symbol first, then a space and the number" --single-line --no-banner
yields µA 10
